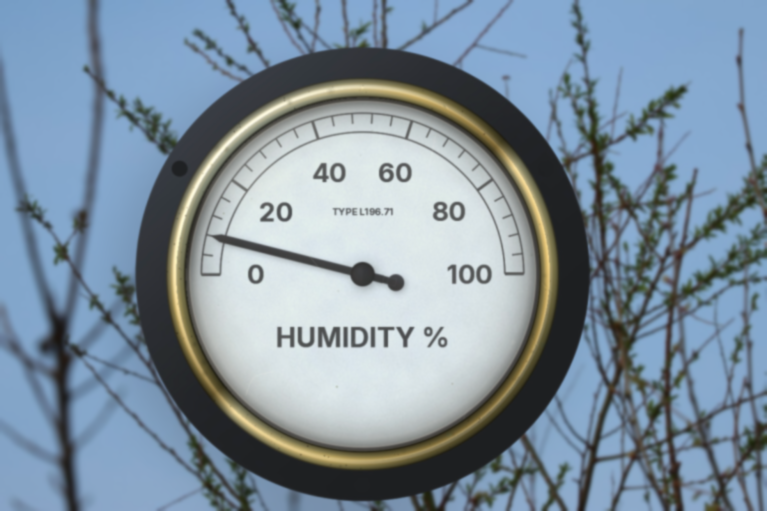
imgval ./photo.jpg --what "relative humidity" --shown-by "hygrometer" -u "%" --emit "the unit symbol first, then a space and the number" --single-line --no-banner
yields % 8
